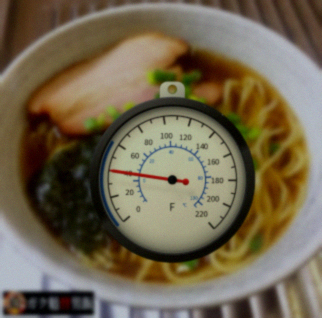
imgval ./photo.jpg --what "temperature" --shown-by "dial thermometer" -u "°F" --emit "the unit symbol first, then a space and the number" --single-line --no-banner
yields °F 40
